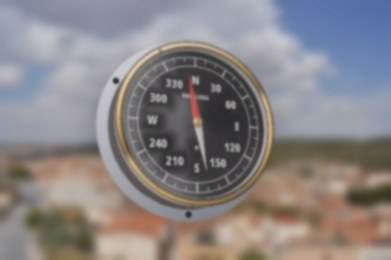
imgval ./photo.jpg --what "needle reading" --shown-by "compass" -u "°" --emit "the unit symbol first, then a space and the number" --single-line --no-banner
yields ° 350
